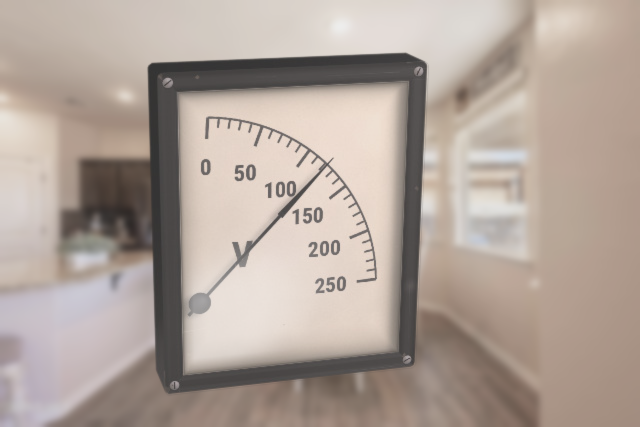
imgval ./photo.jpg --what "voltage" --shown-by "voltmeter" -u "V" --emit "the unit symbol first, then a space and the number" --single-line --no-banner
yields V 120
